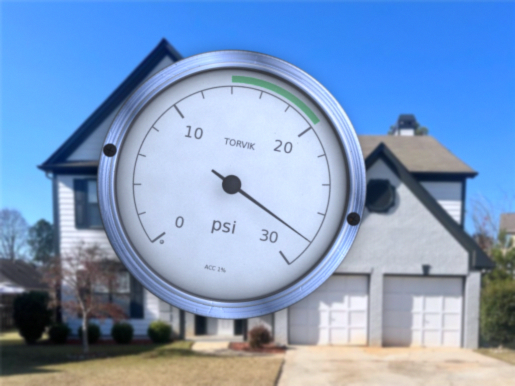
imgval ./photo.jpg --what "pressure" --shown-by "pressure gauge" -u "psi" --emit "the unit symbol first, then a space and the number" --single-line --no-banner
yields psi 28
